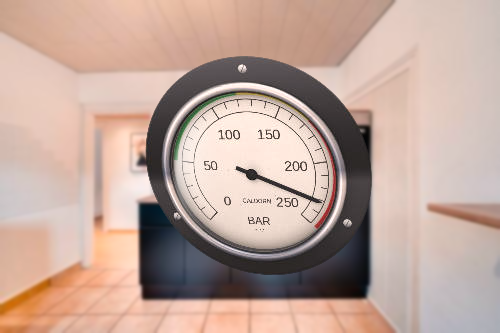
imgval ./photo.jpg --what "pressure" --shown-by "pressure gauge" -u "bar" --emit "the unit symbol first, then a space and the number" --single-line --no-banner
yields bar 230
